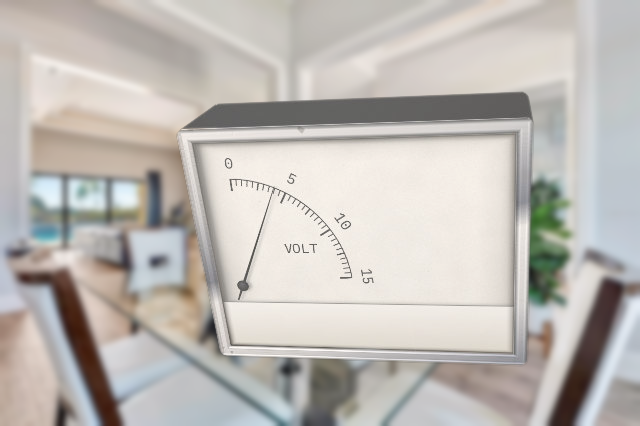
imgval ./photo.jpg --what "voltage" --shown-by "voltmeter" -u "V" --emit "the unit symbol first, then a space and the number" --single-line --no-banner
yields V 4
